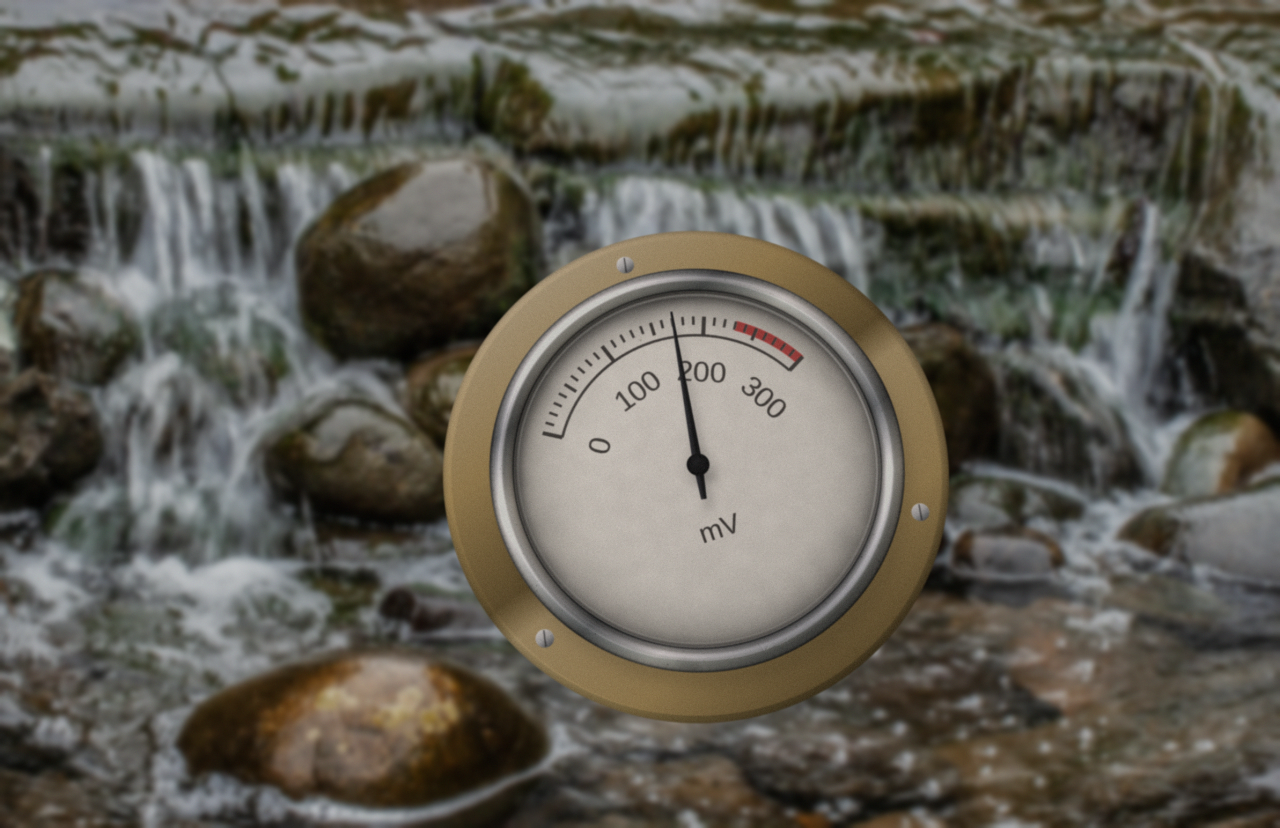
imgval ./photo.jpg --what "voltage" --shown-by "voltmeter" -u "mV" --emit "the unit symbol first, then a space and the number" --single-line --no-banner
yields mV 170
